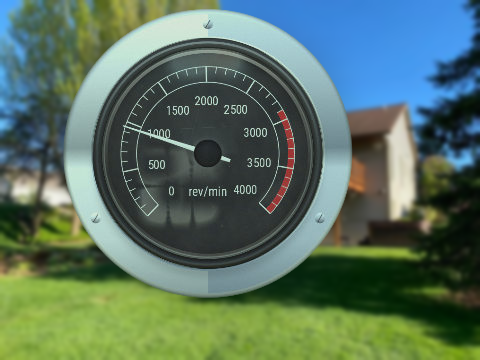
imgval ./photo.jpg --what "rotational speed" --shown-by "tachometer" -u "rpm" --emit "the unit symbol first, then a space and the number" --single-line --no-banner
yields rpm 950
